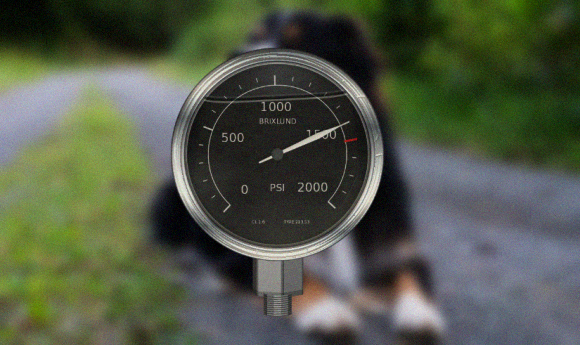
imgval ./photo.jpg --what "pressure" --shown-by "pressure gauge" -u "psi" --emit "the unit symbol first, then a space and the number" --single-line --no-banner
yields psi 1500
